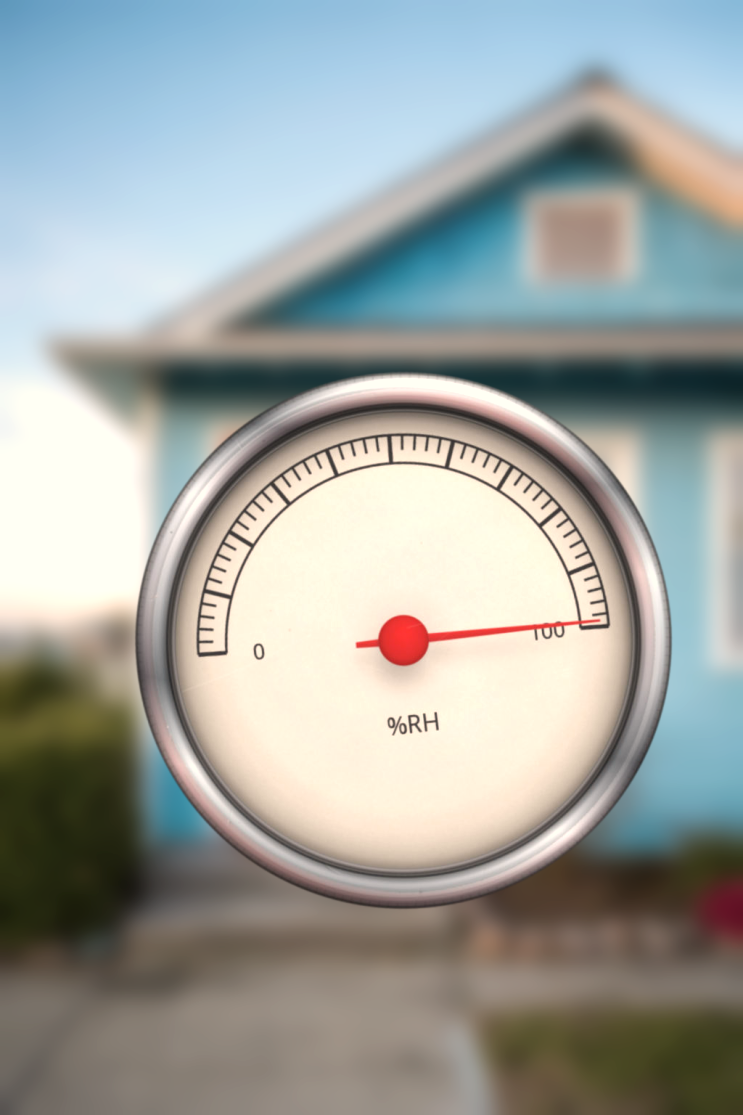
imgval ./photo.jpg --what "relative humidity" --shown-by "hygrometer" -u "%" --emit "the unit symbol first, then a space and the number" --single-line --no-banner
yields % 99
